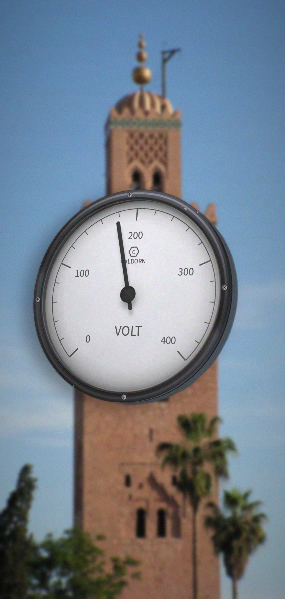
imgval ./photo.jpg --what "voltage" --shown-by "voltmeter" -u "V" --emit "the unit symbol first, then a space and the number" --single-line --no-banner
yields V 180
